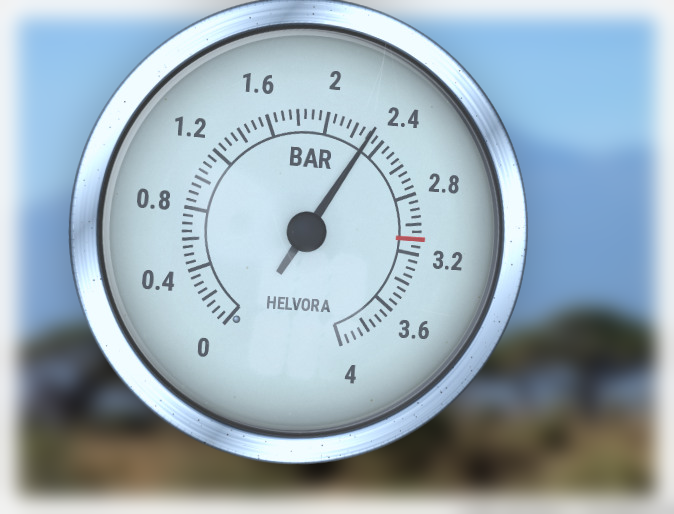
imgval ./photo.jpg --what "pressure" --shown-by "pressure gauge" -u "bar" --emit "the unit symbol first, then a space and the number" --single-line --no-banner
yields bar 2.3
